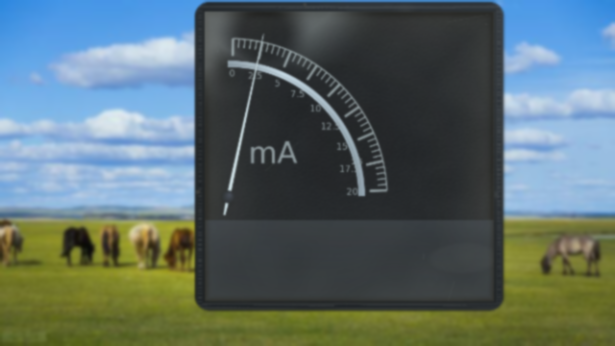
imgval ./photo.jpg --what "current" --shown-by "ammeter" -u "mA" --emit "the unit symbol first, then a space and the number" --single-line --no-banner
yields mA 2.5
